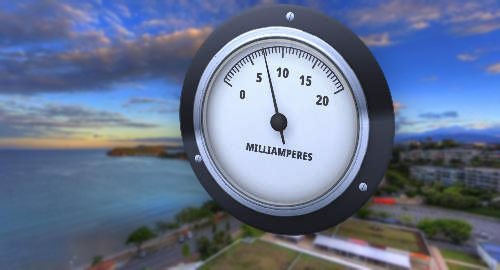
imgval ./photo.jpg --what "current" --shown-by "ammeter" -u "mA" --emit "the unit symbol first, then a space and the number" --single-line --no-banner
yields mA 7.5
